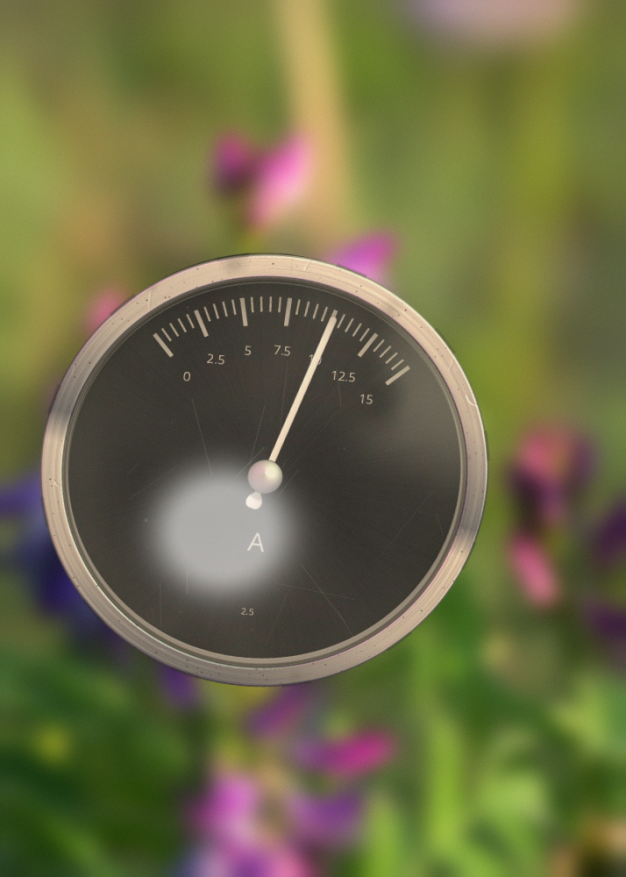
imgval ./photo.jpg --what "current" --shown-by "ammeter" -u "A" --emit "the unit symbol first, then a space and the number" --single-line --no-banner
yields A 10
